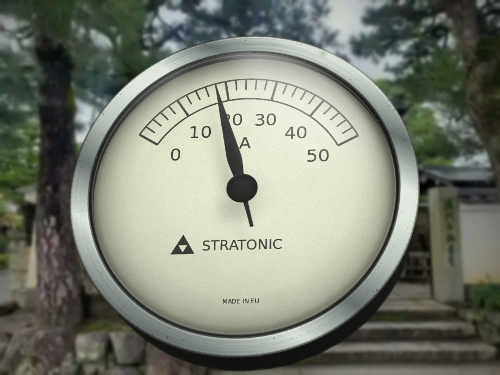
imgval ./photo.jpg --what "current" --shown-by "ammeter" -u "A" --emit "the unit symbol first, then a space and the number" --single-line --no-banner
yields A 18
